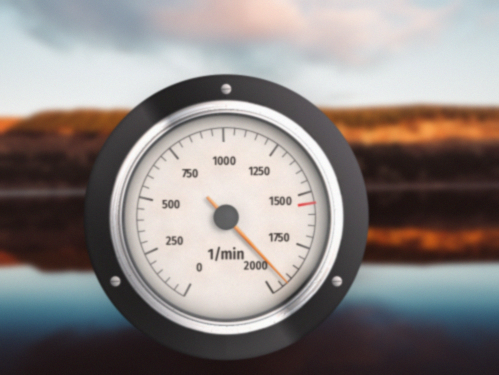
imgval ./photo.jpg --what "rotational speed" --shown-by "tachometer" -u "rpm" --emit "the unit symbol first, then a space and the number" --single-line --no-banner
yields rpm 1925
